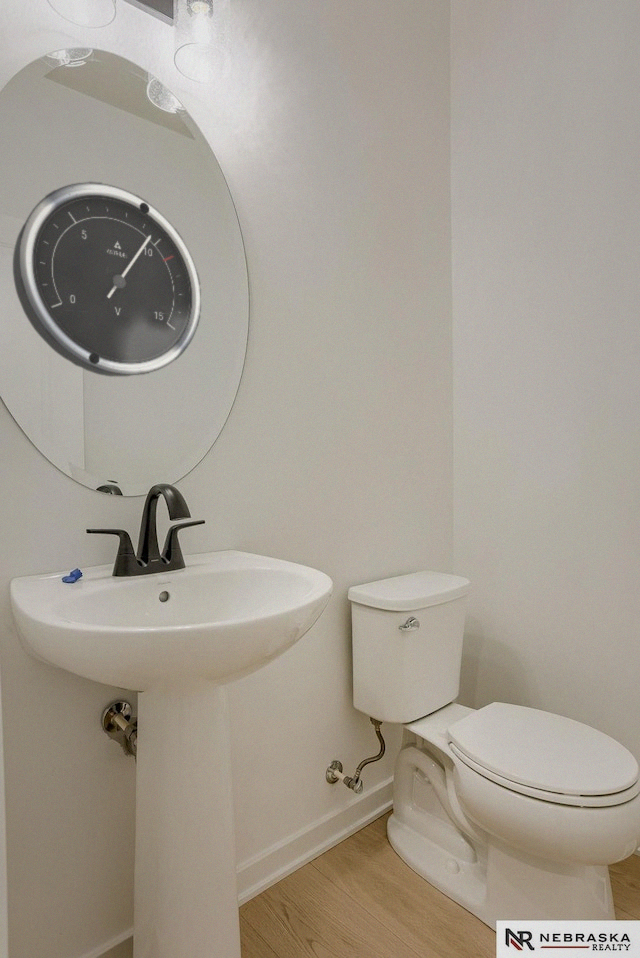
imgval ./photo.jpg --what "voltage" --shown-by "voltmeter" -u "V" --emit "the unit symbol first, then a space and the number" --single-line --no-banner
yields V 9.5
